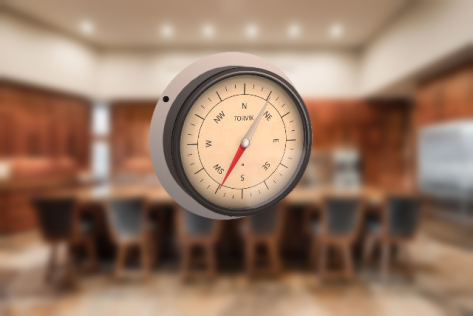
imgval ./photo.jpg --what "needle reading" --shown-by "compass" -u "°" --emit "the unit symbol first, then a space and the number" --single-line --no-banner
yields ° 210
